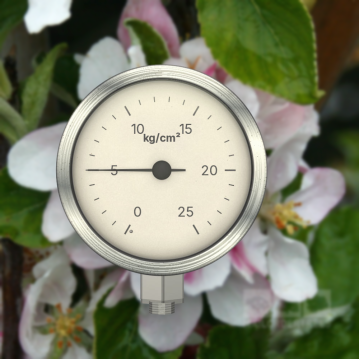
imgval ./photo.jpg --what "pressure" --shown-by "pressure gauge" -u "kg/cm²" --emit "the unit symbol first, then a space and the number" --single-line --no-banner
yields kg/cm² 5
